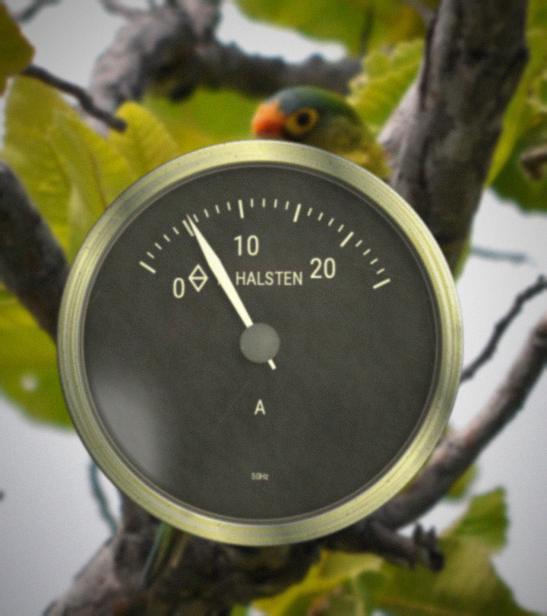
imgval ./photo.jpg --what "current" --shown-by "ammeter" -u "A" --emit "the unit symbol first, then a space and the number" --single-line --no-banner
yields A 5.5
